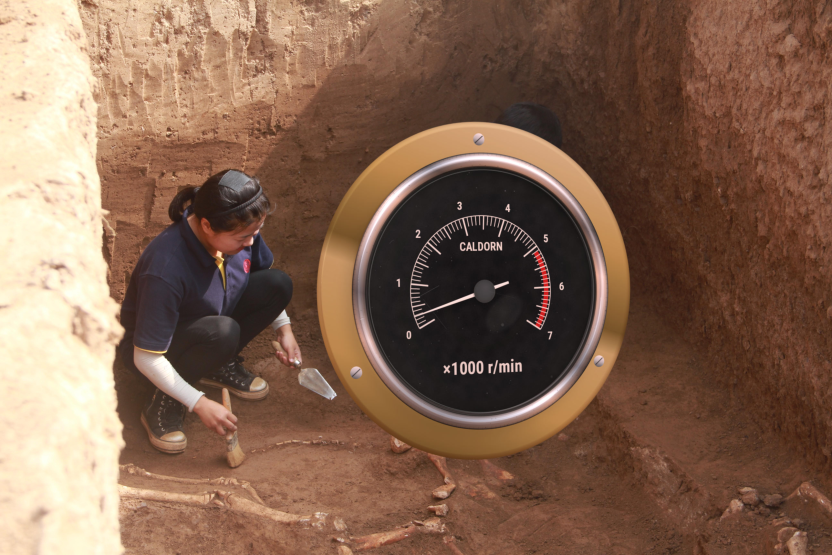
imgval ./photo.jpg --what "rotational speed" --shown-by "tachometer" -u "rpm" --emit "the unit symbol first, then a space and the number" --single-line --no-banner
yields rpm 300
